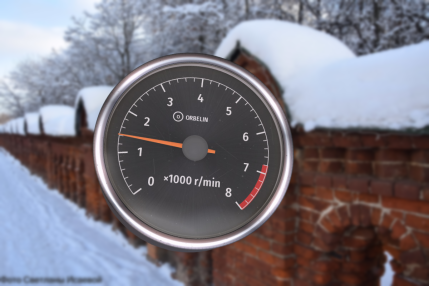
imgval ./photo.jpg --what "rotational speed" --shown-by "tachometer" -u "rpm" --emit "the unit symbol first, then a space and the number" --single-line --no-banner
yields rpm 1400
